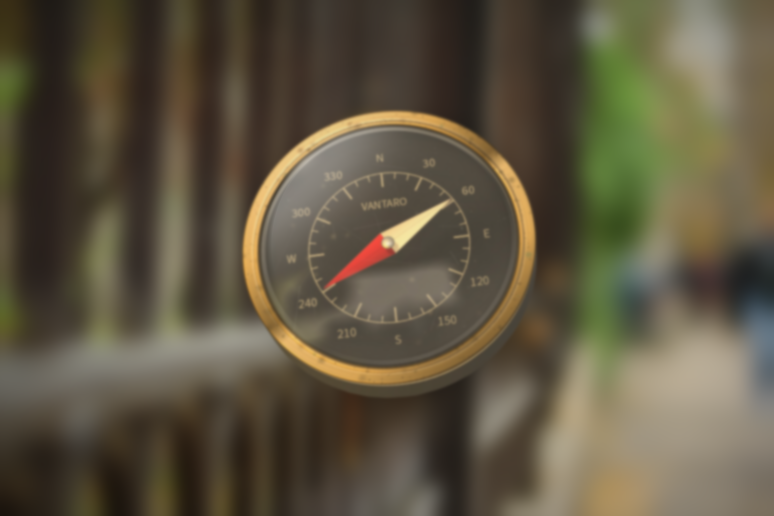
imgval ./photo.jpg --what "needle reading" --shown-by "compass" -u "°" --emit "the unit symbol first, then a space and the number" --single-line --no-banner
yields ° 240
